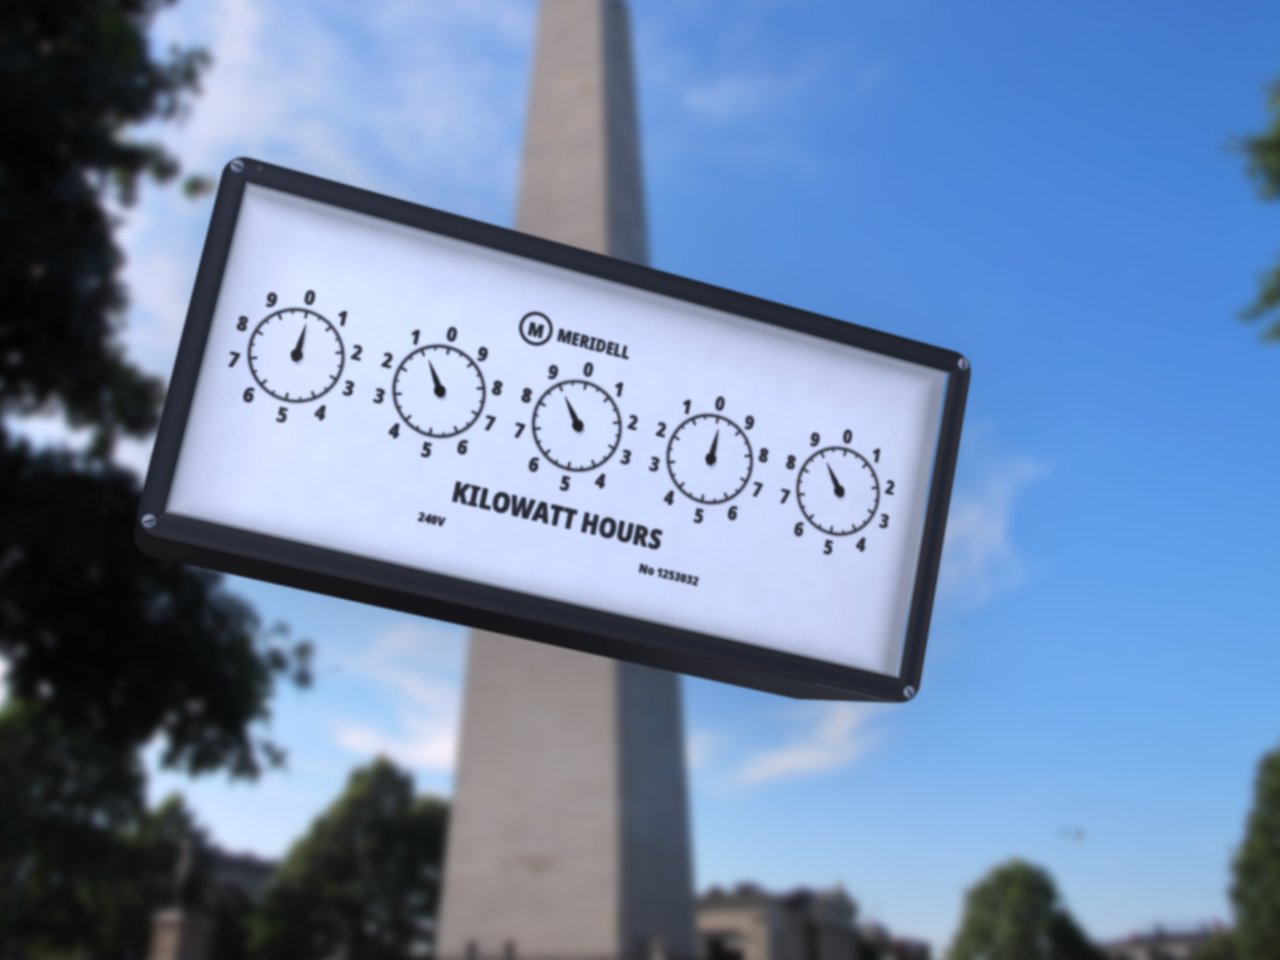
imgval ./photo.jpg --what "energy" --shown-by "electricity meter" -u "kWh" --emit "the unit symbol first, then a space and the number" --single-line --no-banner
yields kWh 899
